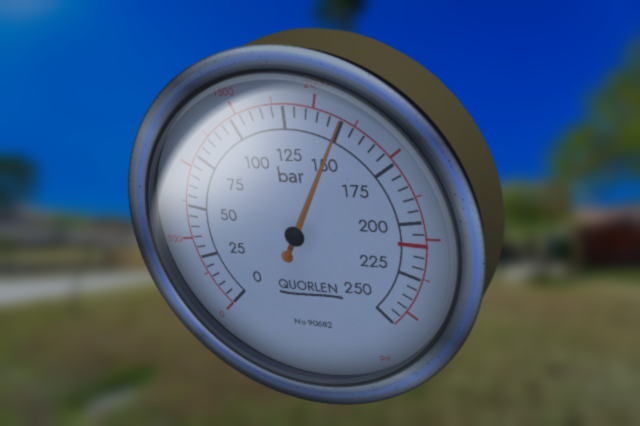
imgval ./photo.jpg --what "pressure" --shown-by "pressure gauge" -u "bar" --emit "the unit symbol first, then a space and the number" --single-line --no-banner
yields bar 150
